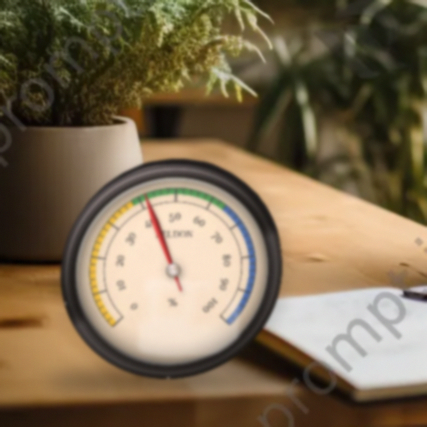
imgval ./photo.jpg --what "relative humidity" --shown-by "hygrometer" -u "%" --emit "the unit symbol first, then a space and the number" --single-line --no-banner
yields % 42
